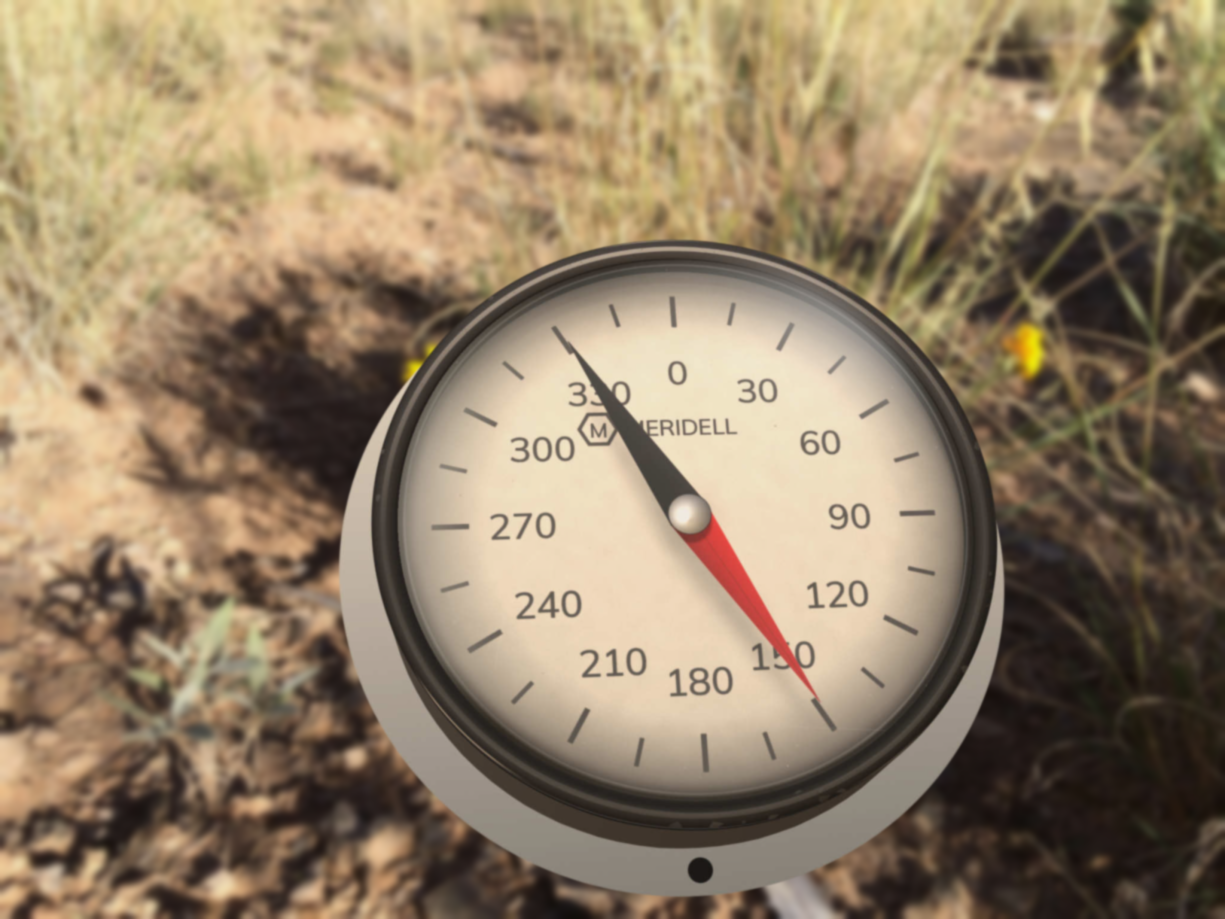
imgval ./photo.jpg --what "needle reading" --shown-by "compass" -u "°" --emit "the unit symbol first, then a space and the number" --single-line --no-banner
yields ° 150
